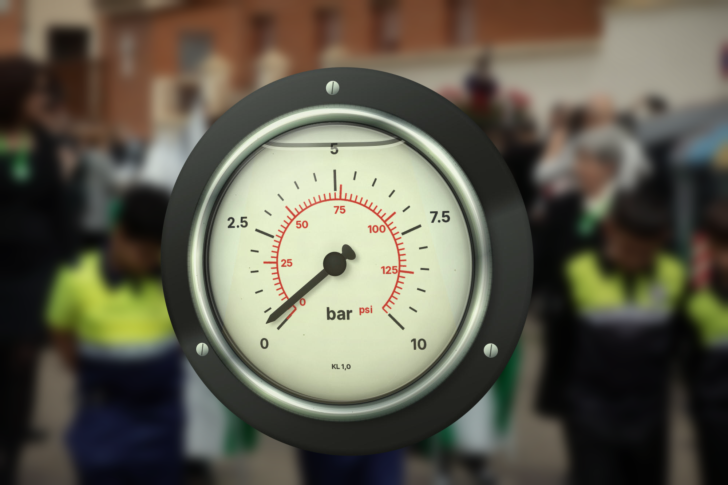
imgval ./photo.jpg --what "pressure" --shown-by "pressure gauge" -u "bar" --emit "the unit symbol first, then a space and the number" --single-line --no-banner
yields bar 0.25
